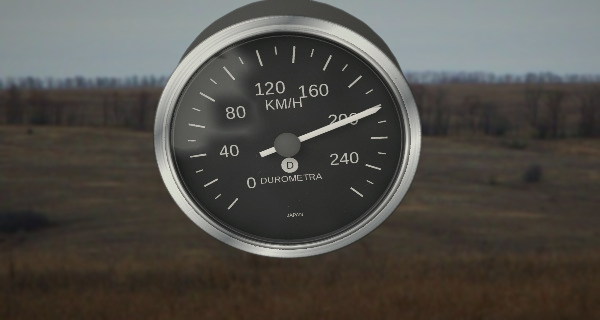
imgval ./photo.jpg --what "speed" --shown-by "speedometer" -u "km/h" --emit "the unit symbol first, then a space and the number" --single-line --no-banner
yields km/h 200
